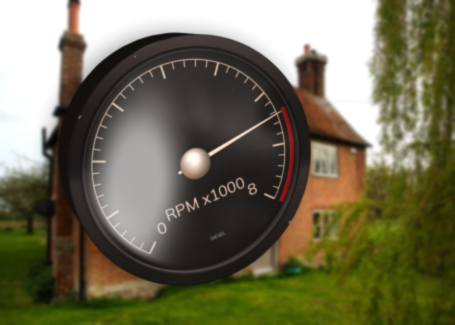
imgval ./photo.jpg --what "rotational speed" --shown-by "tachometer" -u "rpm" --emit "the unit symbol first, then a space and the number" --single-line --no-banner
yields rpm 6400
